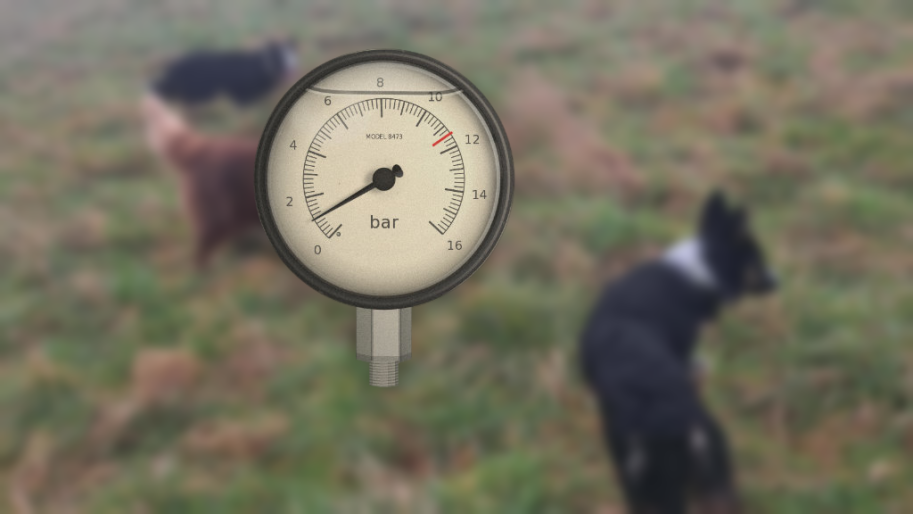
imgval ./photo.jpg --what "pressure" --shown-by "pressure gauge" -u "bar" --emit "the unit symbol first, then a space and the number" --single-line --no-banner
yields bar 1
